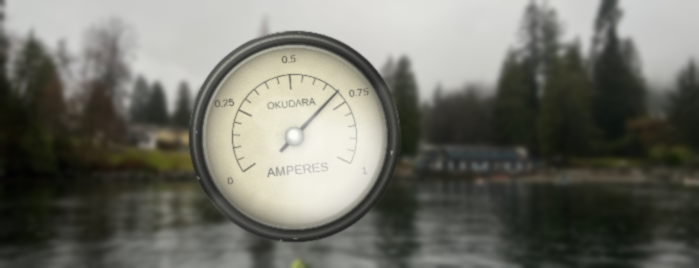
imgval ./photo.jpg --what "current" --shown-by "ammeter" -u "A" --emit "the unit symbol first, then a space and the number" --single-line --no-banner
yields A 0.7
